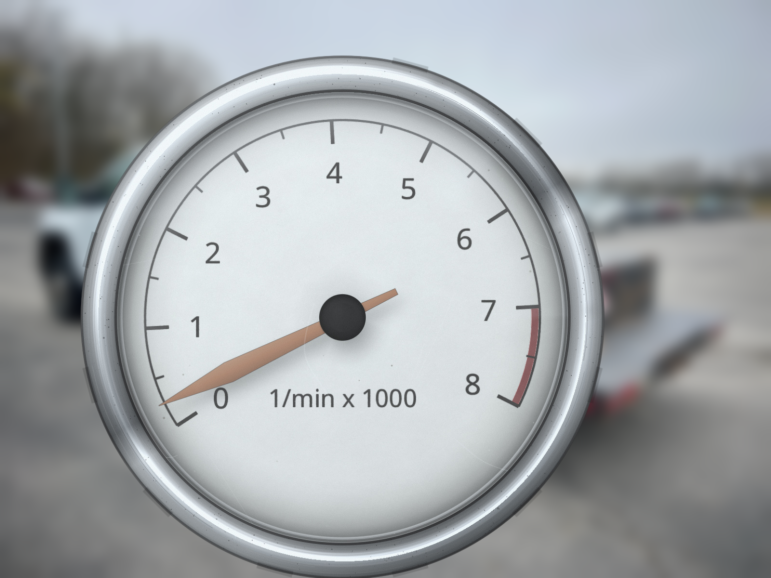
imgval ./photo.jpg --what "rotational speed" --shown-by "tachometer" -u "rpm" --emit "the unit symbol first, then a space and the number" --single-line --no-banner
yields rpm 250
